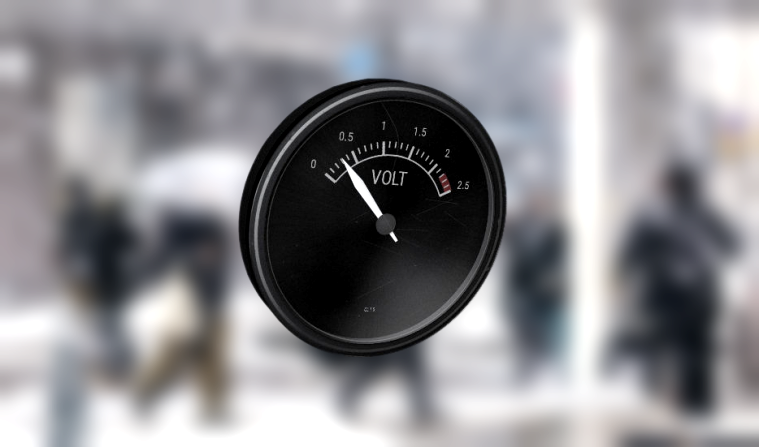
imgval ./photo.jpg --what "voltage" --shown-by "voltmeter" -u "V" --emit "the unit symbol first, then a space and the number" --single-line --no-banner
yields V 0.3
